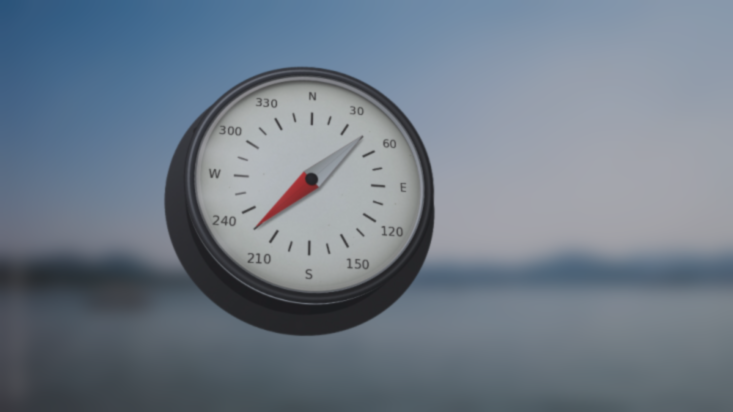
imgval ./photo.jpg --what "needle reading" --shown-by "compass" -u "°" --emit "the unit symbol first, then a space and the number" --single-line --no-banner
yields ° 225
